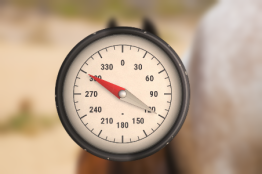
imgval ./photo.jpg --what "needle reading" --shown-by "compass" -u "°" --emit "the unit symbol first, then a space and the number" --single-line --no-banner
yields ° 300
